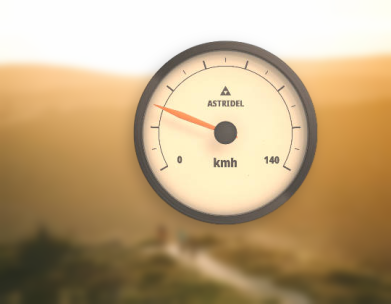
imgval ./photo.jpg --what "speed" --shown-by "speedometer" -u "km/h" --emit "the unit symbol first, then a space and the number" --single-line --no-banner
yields km/h 30
